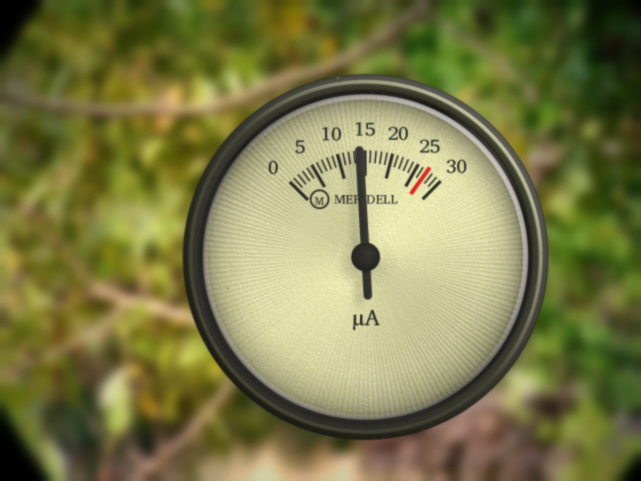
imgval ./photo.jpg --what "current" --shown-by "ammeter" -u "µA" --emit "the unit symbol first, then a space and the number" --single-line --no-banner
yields µA 14
